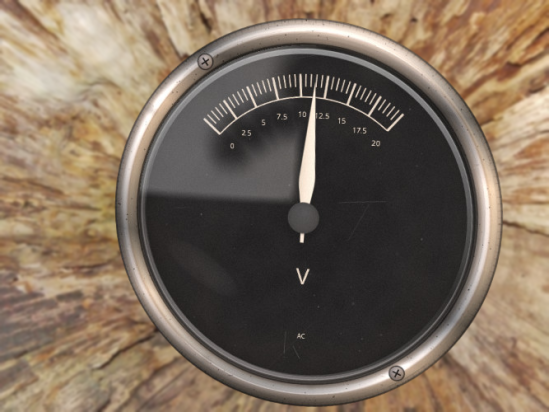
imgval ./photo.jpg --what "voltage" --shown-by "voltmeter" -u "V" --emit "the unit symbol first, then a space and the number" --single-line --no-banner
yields V 11.5
